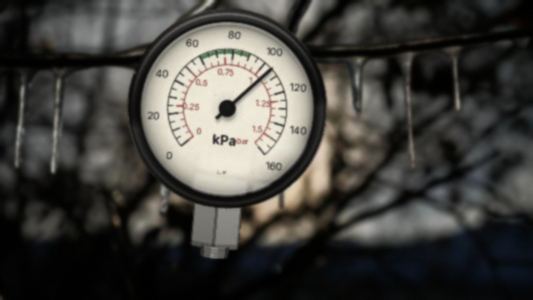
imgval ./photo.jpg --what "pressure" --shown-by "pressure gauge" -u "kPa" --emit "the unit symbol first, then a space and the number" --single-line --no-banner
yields kPa 105
